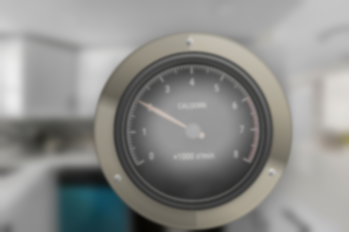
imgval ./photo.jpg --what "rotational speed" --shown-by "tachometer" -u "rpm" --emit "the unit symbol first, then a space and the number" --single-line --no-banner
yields rpm 2000
